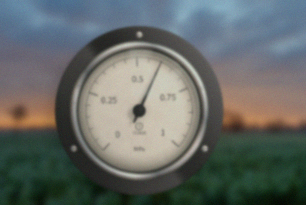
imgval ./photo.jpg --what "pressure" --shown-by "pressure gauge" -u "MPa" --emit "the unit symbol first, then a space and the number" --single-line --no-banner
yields MPa 0.6
